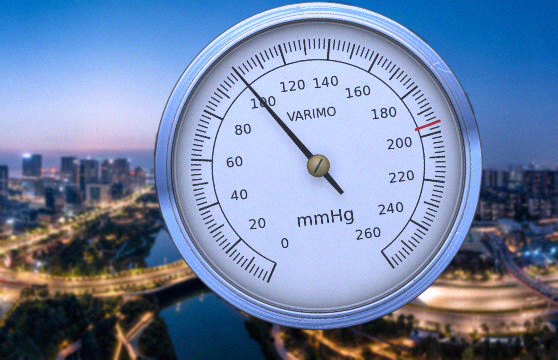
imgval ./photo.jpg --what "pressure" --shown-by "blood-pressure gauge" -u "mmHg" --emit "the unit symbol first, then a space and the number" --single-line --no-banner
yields mmHg 100
